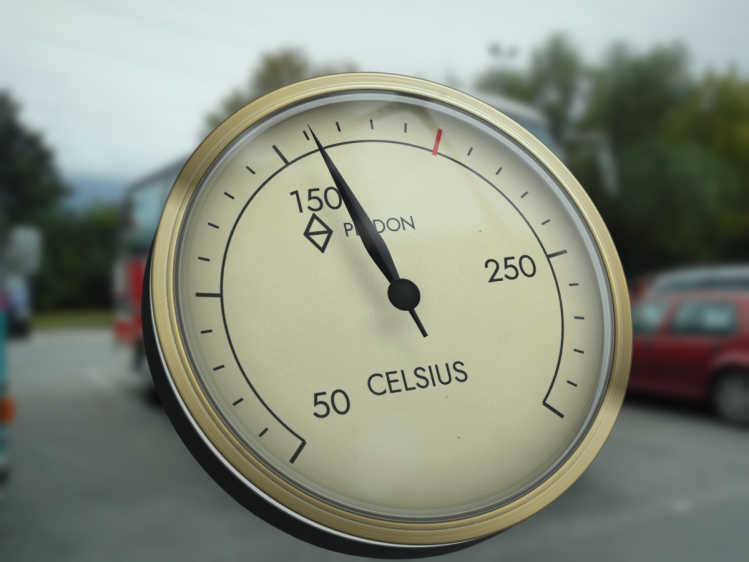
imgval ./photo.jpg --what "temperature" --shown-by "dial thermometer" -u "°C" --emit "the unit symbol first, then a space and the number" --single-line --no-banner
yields °C 160
